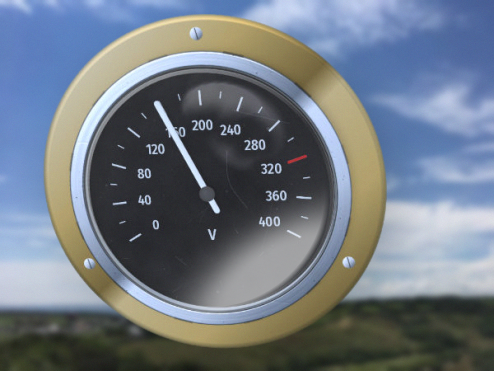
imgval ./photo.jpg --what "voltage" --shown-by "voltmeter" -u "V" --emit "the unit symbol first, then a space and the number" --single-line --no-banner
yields V 160
